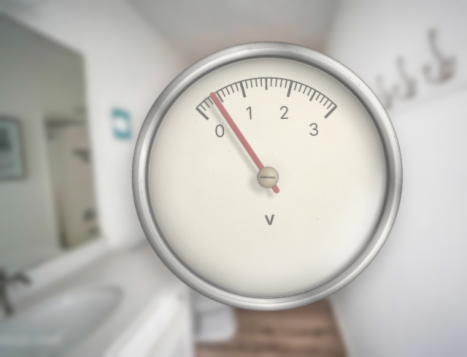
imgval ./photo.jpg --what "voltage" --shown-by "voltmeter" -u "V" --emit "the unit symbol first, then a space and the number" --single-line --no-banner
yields V 0.4
